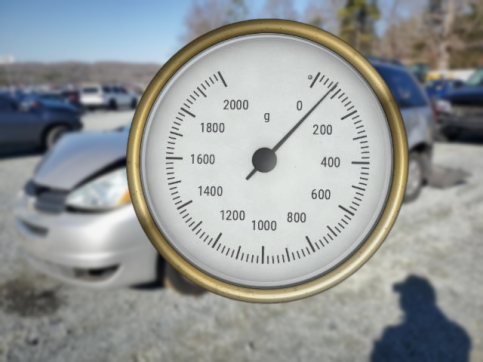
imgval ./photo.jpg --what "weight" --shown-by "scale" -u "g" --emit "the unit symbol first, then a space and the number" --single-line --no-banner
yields g 80
